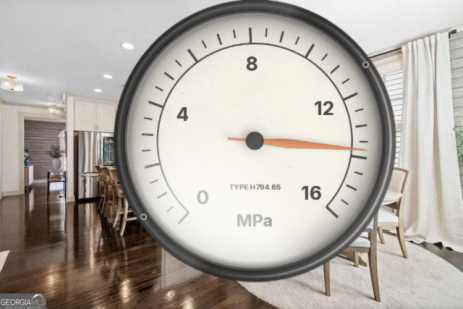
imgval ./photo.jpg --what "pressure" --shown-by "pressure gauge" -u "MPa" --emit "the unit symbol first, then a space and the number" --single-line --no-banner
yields MPa 13.75
